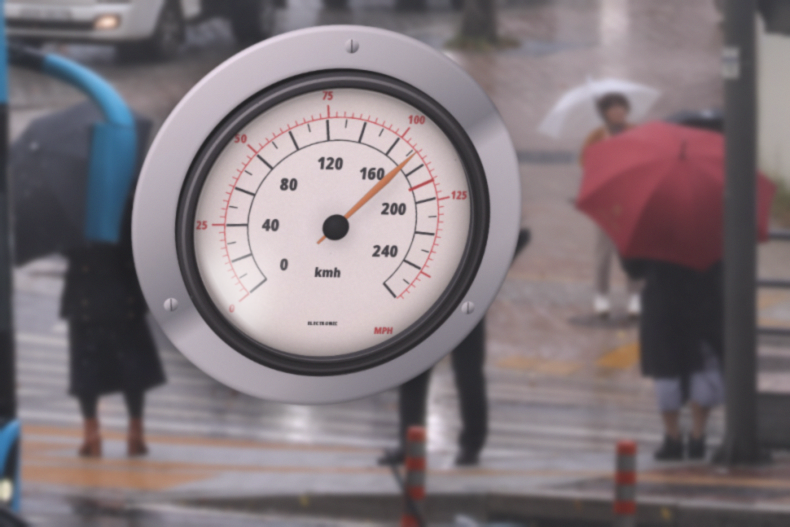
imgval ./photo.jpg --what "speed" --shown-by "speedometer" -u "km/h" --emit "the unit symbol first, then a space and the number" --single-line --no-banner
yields km/h 170
